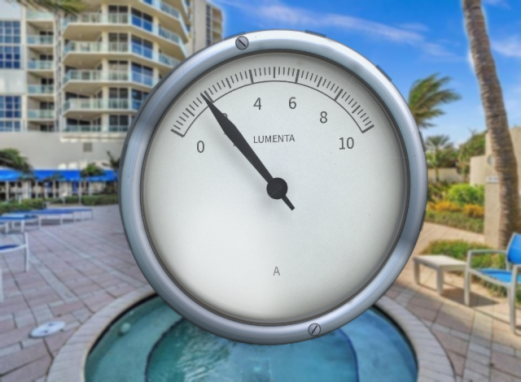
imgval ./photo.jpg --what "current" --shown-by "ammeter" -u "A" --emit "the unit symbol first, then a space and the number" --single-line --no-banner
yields A 1.8
